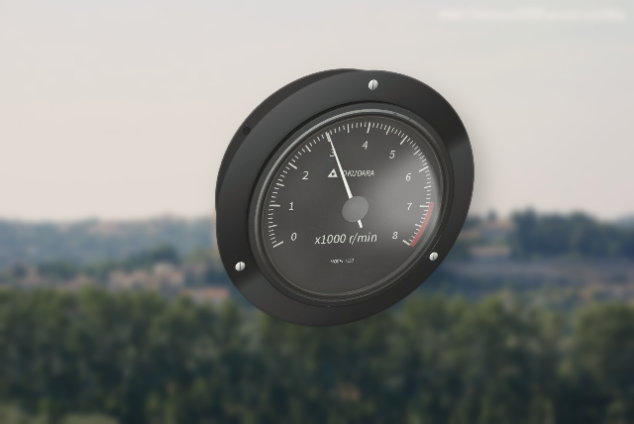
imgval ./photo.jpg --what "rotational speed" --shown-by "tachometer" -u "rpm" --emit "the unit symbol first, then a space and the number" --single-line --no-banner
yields rpm 3000
